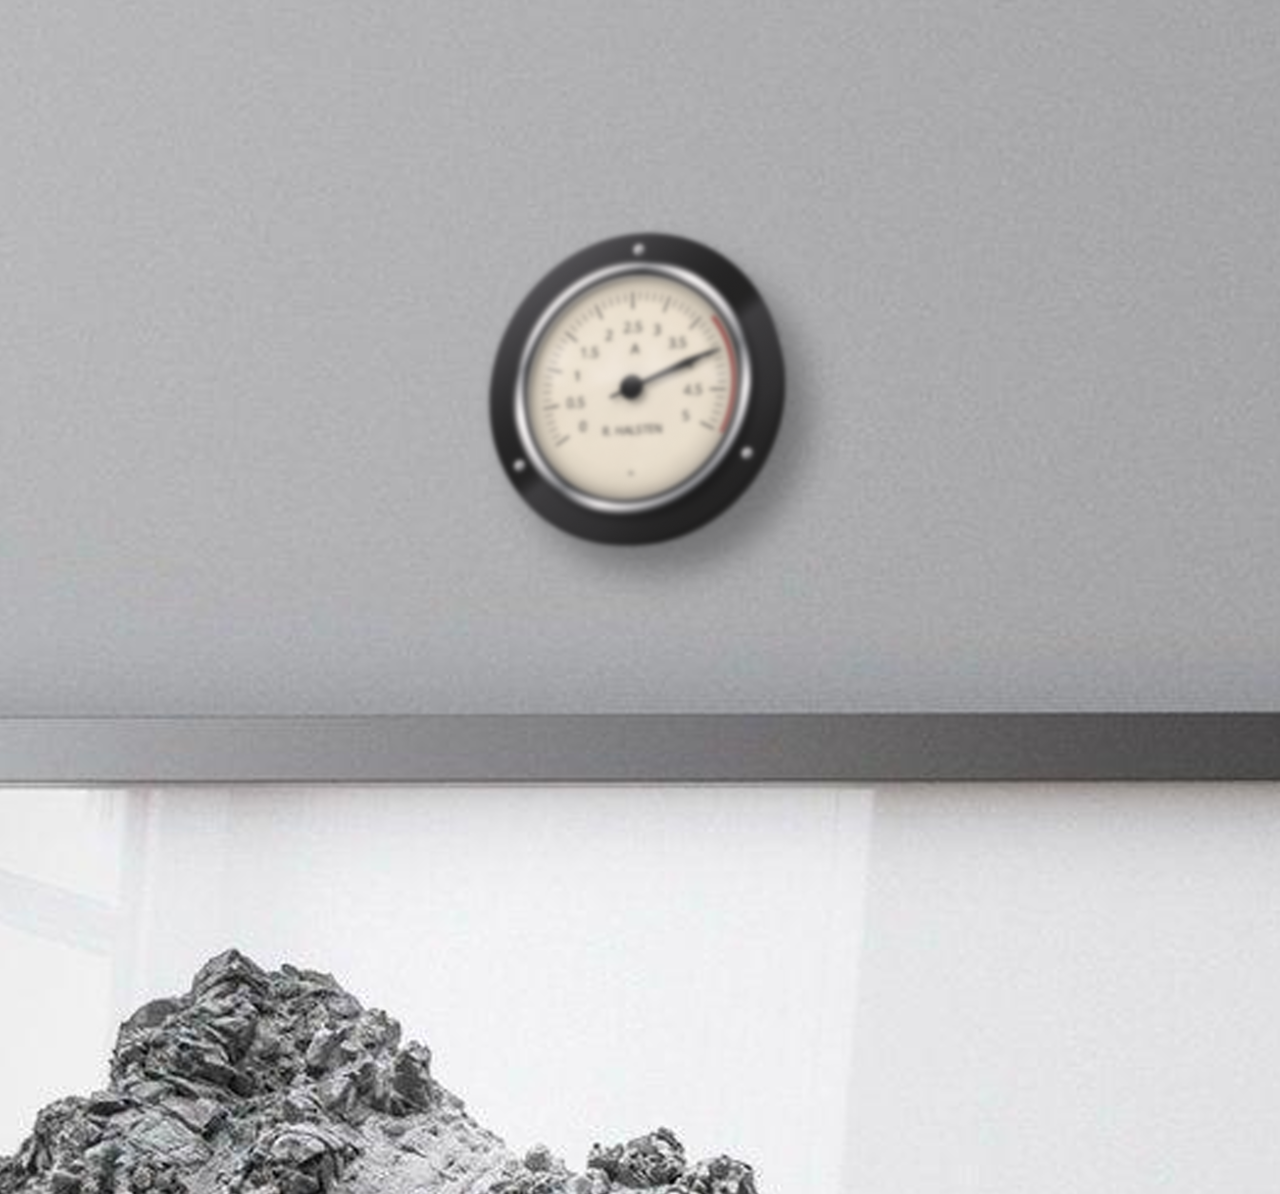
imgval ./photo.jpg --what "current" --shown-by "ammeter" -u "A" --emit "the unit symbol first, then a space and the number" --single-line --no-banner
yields A 4
